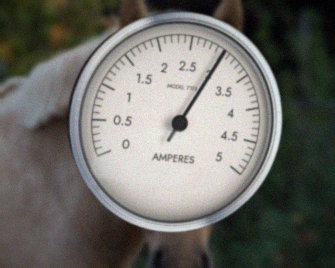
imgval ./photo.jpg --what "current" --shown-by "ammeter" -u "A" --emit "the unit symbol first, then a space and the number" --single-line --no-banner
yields A 3
